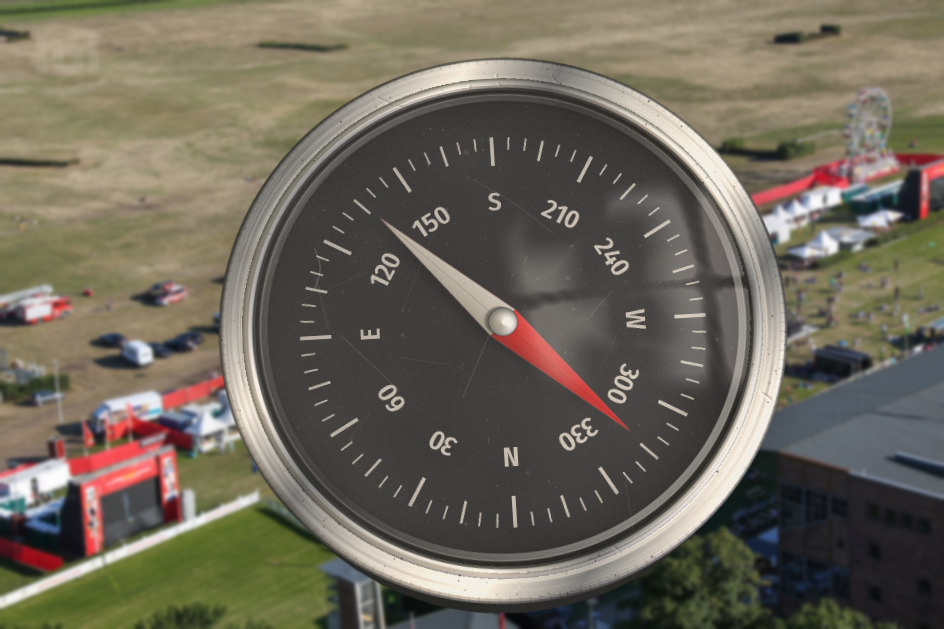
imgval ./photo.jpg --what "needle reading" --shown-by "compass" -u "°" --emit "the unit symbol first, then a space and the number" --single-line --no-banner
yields ° 315
